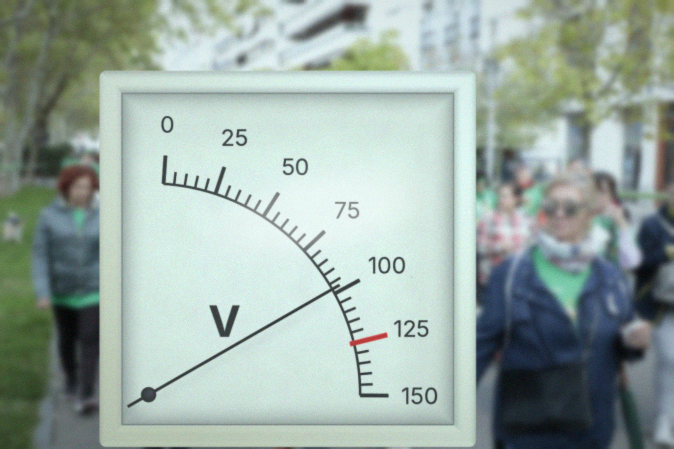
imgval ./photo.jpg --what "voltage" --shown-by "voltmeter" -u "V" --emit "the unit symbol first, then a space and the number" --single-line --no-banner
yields V 97.5
